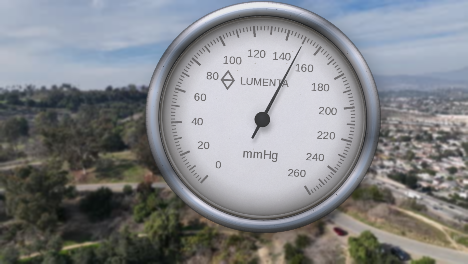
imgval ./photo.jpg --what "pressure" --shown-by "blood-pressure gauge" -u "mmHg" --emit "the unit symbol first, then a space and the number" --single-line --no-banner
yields mmHg 150
